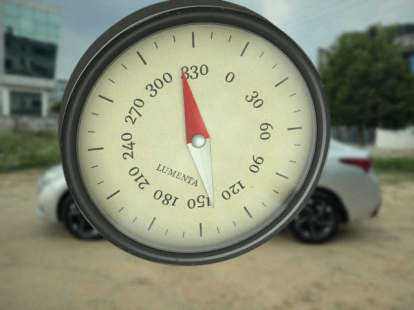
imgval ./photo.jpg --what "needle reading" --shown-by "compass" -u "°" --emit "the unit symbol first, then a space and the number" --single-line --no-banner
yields ° 320
